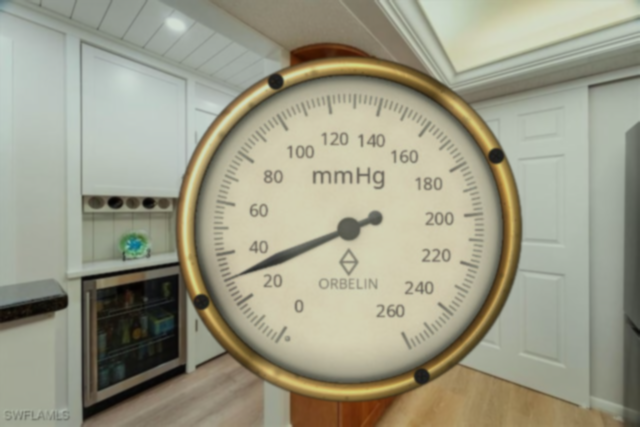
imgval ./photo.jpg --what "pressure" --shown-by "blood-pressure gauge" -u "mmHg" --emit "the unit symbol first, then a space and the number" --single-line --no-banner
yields mmHg 30
